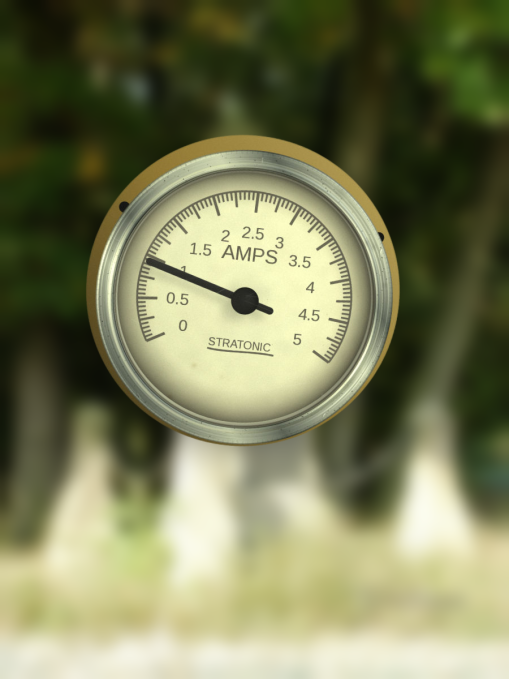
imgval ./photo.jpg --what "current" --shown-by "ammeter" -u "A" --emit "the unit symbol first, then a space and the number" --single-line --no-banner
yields A 0.95
